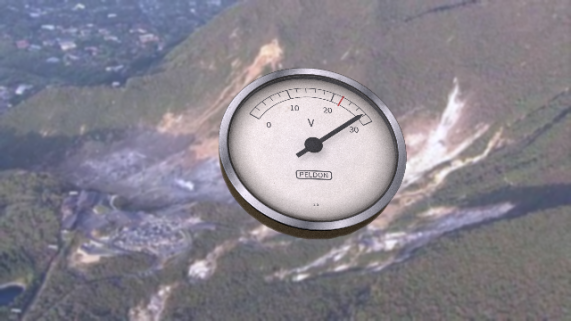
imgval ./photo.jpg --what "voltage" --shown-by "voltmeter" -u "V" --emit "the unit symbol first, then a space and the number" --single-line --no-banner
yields V 28
